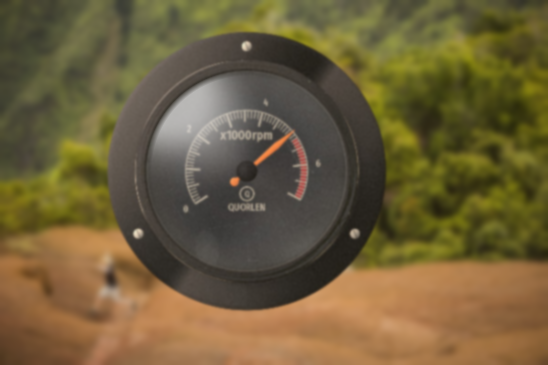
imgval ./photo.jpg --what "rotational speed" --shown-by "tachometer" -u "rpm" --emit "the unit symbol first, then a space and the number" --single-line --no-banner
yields rpm 5000
